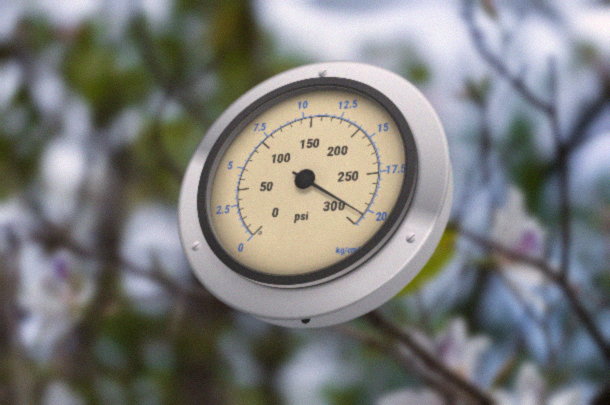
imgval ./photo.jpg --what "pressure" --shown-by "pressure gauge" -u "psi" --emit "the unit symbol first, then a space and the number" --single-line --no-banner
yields psi 290
